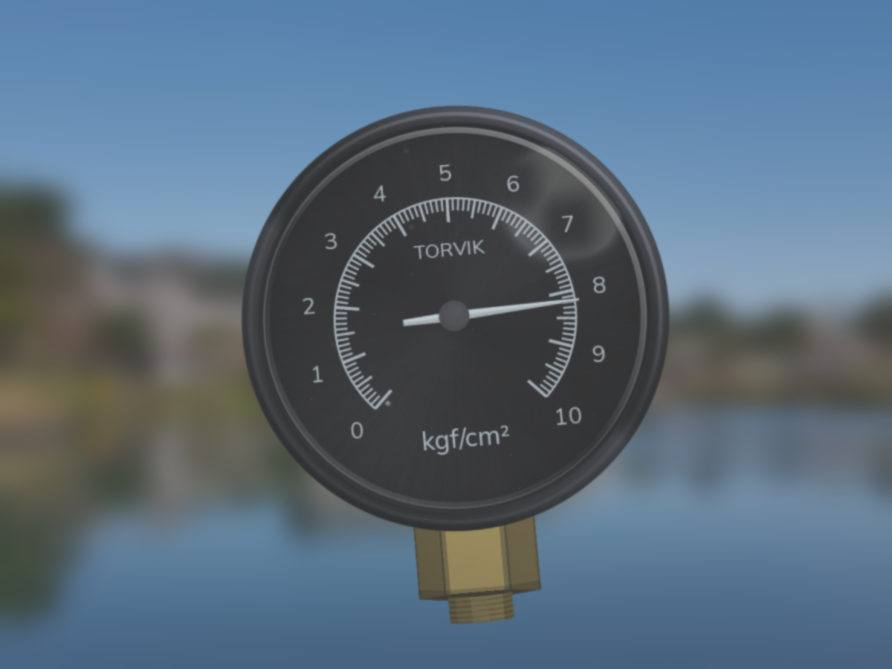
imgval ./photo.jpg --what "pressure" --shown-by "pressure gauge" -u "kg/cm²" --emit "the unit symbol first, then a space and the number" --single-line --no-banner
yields kg/cm² 8.2
